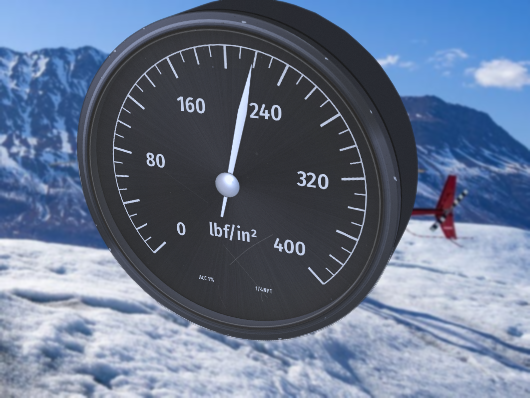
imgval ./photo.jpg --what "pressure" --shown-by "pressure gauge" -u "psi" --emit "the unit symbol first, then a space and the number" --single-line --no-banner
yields psi 220
